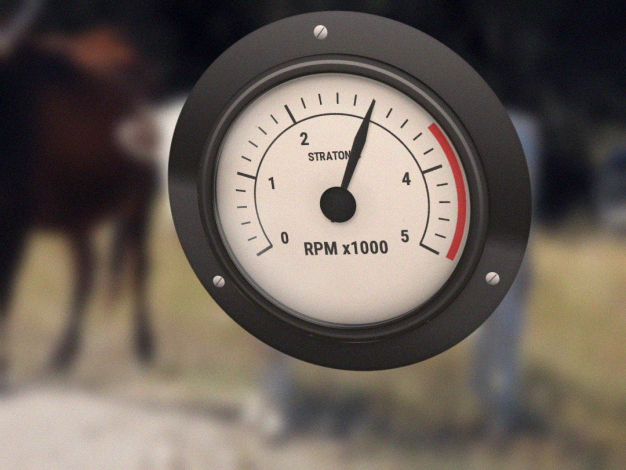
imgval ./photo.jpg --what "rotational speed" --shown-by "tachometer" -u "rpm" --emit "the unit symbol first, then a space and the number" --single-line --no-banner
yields rpm 3000
